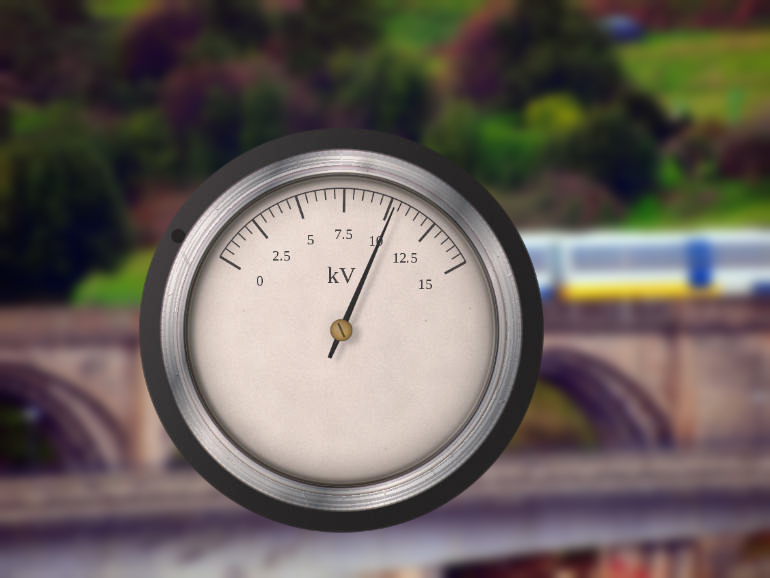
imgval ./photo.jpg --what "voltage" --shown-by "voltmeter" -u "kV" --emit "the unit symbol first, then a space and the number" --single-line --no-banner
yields kV 10.25
